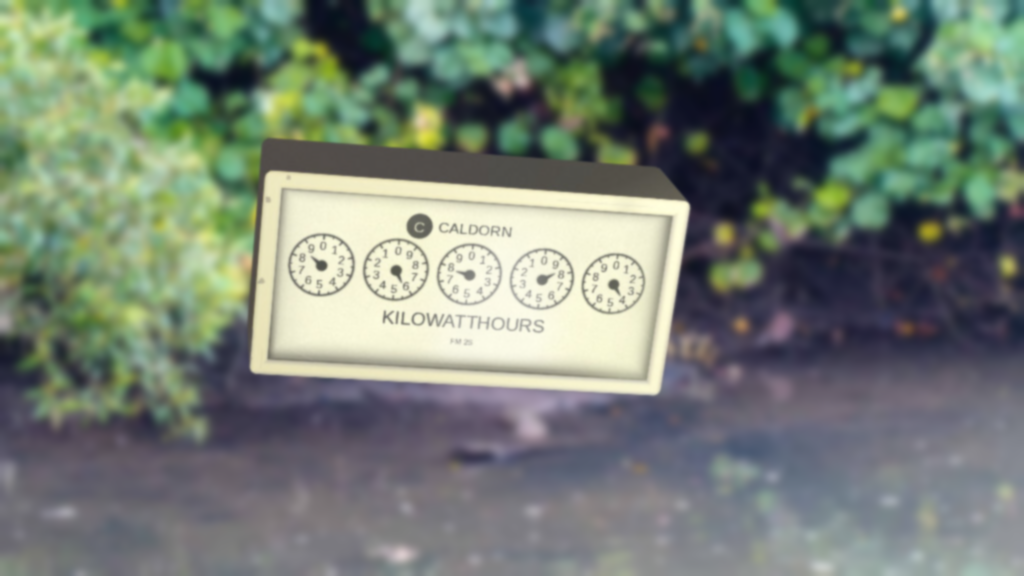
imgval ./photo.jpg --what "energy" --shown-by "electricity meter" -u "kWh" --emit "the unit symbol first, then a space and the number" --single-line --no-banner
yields kWh 85784
